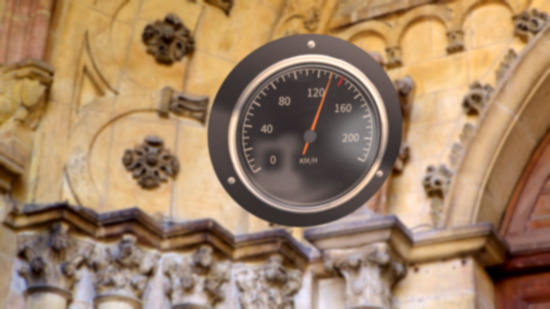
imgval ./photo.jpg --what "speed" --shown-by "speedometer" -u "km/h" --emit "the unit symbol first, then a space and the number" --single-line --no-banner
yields km/h 130
